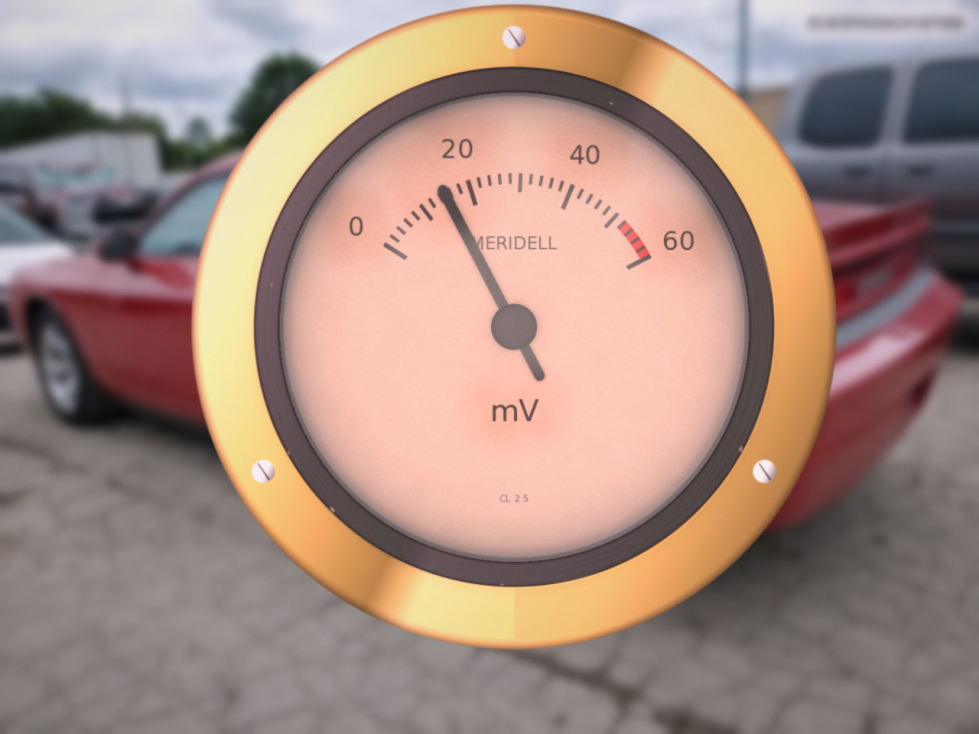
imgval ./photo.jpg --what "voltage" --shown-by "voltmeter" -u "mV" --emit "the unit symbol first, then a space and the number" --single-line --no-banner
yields mV 15
